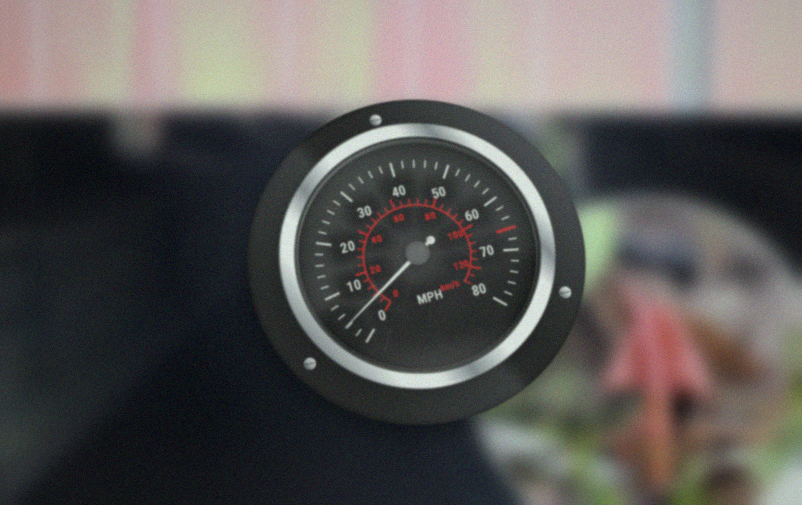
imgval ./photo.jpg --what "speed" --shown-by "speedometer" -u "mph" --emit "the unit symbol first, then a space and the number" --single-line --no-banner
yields mph 4
